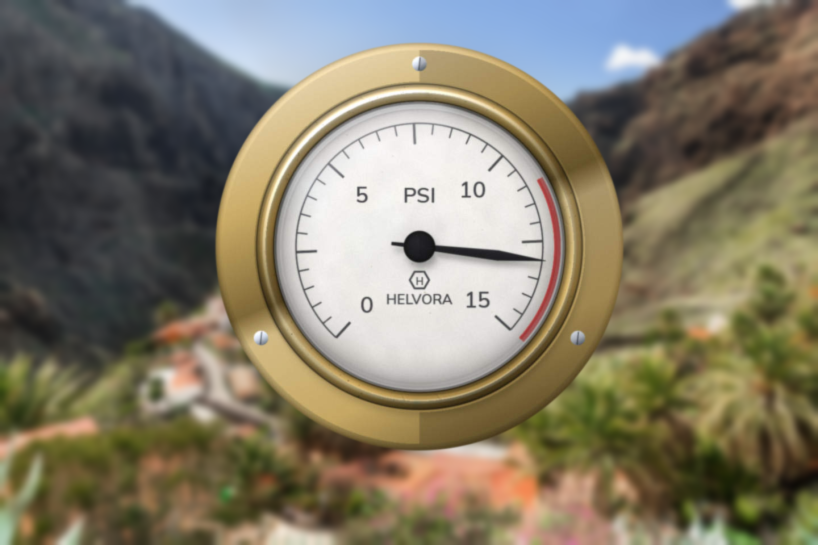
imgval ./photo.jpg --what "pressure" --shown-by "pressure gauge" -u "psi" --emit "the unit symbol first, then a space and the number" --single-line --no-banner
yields psi 13
